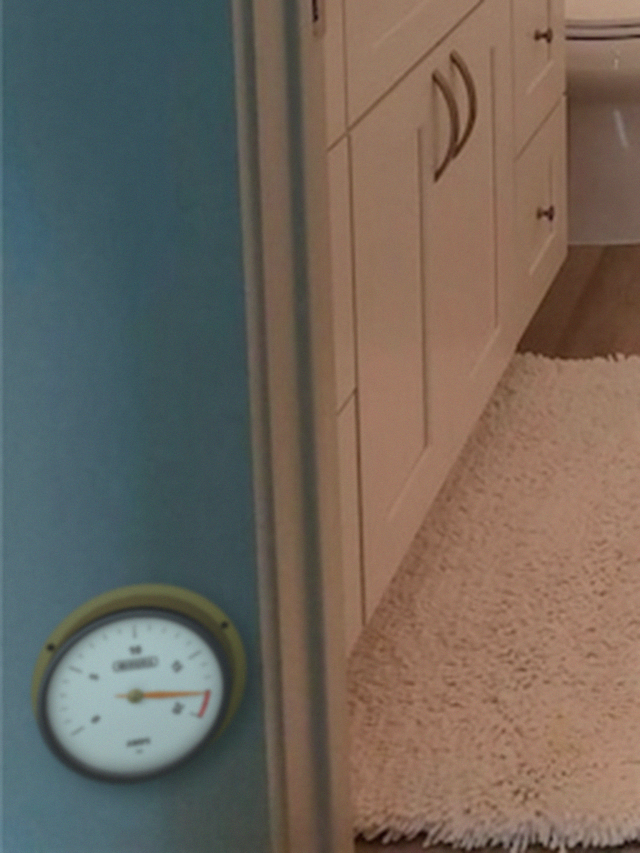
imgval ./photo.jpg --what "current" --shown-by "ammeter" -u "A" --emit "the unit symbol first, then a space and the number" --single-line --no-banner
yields A 18
